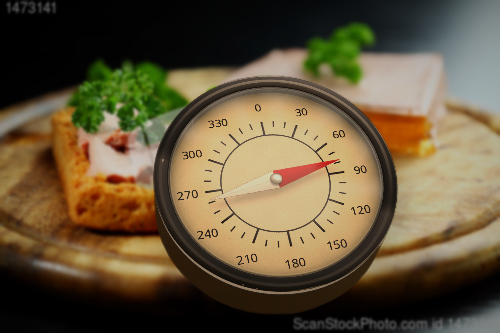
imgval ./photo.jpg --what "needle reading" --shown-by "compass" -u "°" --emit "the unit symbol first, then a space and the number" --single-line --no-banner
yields ° 80
